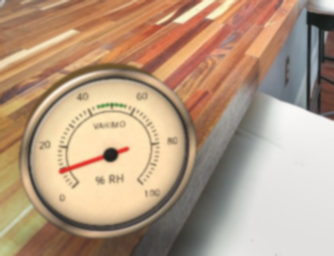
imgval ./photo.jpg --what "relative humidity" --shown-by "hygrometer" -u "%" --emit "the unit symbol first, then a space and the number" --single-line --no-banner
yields % 10
